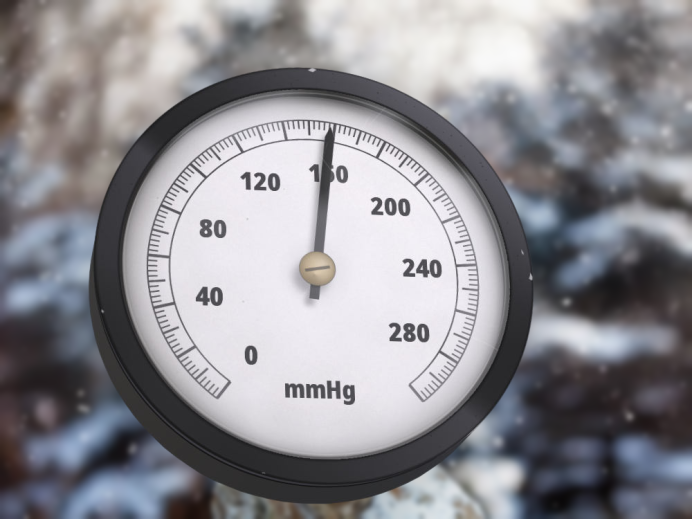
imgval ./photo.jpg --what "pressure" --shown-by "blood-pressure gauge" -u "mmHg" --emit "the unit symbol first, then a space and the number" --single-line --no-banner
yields mmHg 158
